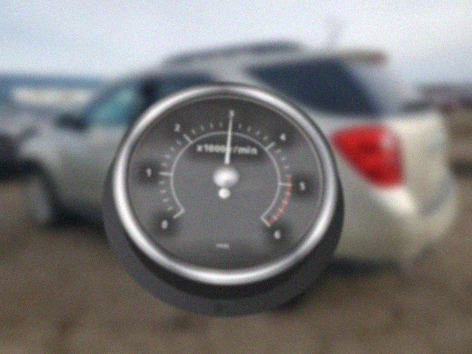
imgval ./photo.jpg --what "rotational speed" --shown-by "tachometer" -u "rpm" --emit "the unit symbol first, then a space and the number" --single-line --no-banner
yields rpm 3000
